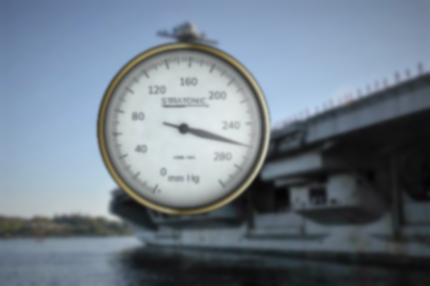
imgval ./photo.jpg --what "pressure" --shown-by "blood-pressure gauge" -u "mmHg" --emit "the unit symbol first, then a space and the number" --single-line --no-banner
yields mmHg 260
